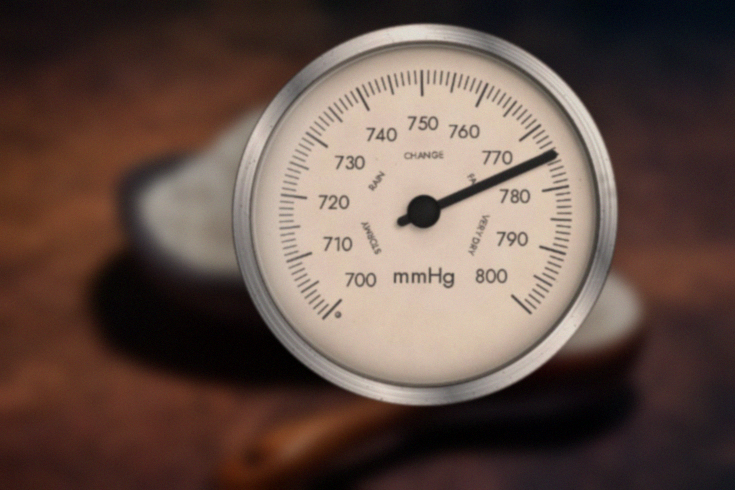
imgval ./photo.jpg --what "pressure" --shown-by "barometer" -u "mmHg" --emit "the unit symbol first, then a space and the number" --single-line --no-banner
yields mmHg 775
